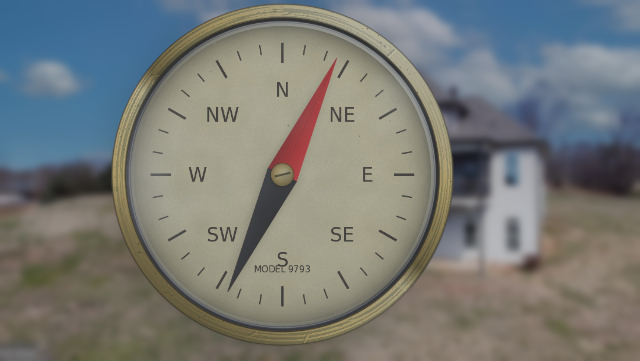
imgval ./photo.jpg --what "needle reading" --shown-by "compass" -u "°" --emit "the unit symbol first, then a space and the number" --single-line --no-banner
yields ° 25
